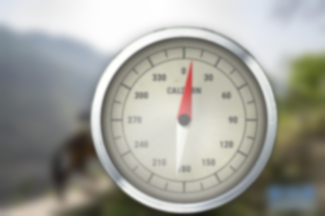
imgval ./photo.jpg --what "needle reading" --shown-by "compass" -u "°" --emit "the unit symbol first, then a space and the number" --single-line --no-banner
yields ° 7.5
